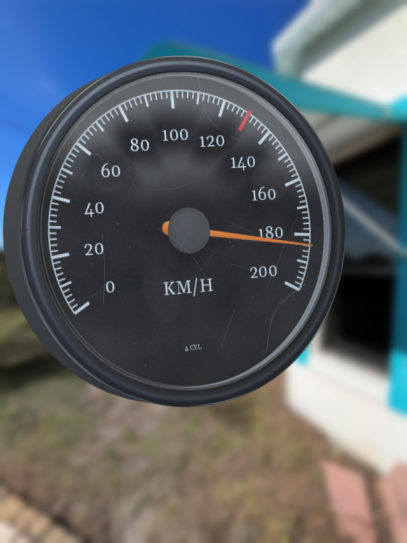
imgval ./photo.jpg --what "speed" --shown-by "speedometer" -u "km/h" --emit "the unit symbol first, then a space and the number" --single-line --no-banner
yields km/h 184
